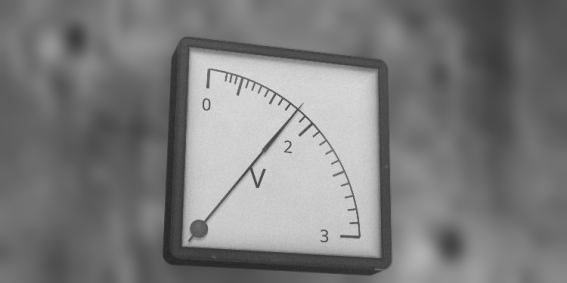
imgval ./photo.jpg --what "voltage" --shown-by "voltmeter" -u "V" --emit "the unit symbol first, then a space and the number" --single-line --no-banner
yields V 1.8
